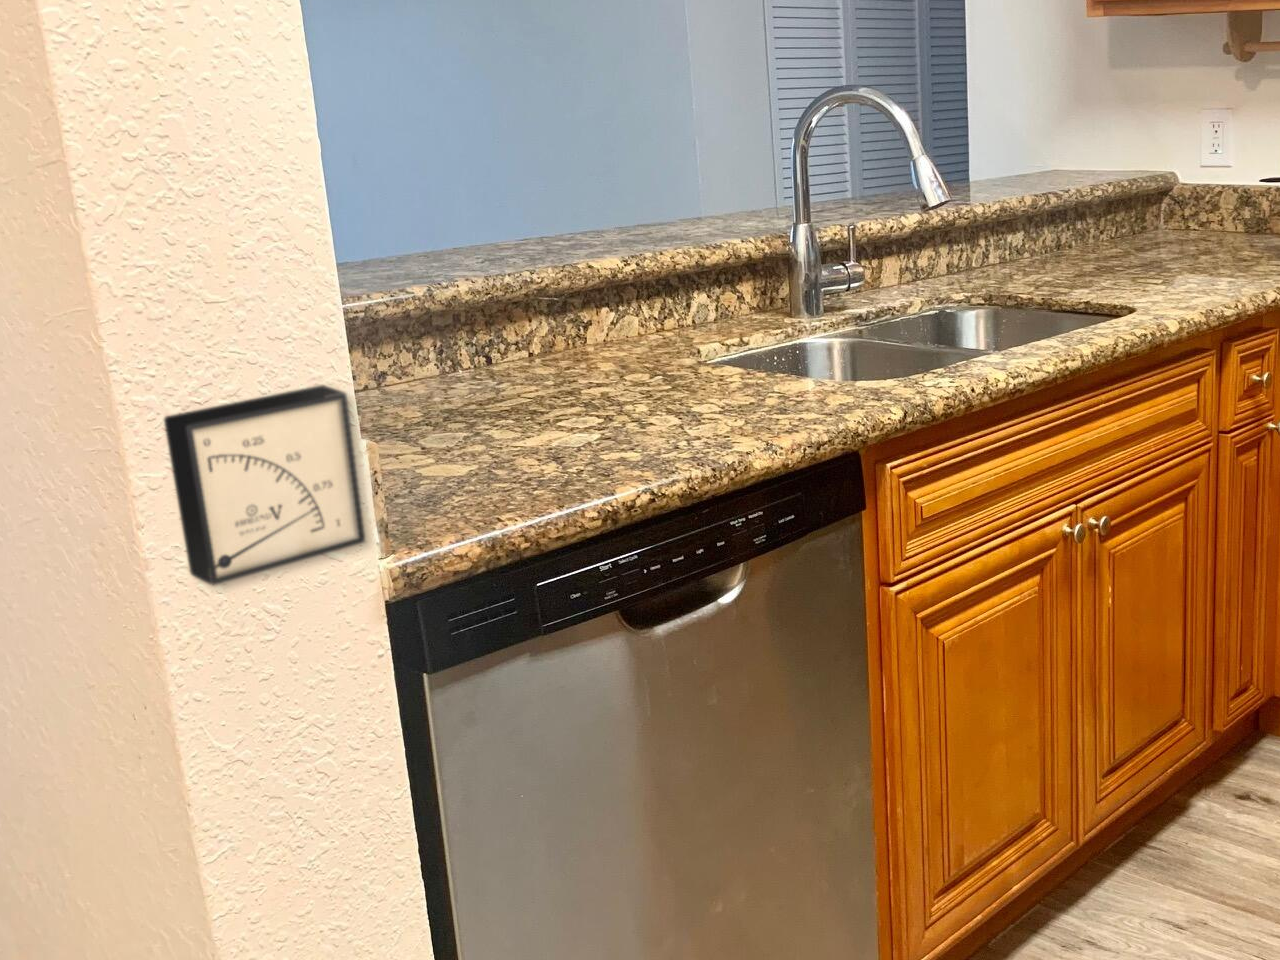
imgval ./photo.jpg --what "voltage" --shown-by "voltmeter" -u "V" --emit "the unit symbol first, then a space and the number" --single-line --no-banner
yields V 0.85
